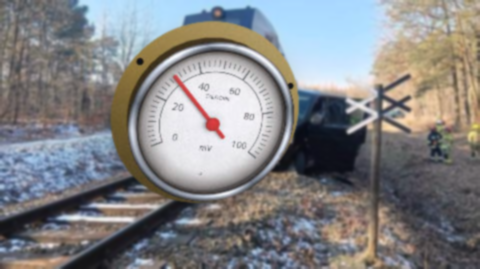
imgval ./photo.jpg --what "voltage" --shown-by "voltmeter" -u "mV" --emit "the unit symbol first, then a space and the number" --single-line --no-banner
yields mV 30
